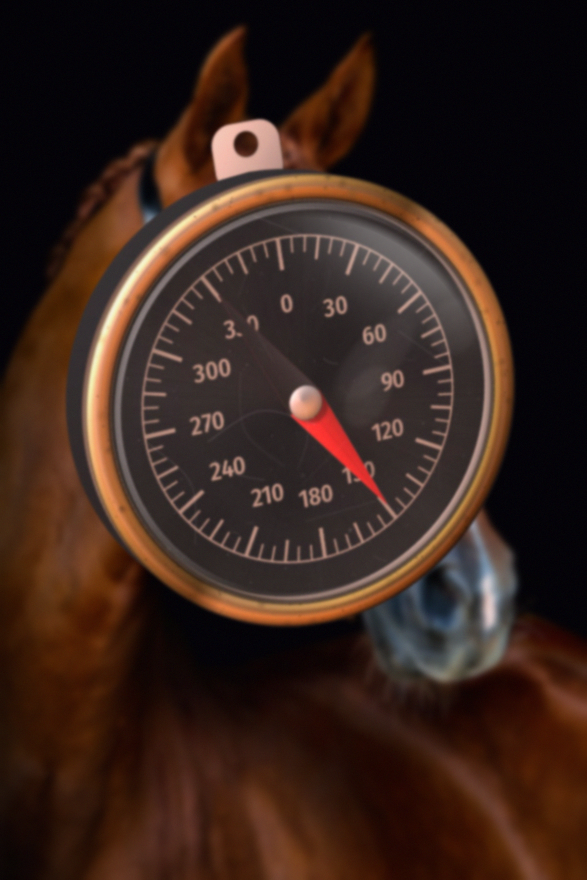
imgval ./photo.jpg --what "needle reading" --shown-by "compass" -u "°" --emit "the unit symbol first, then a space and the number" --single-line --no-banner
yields ° 150
